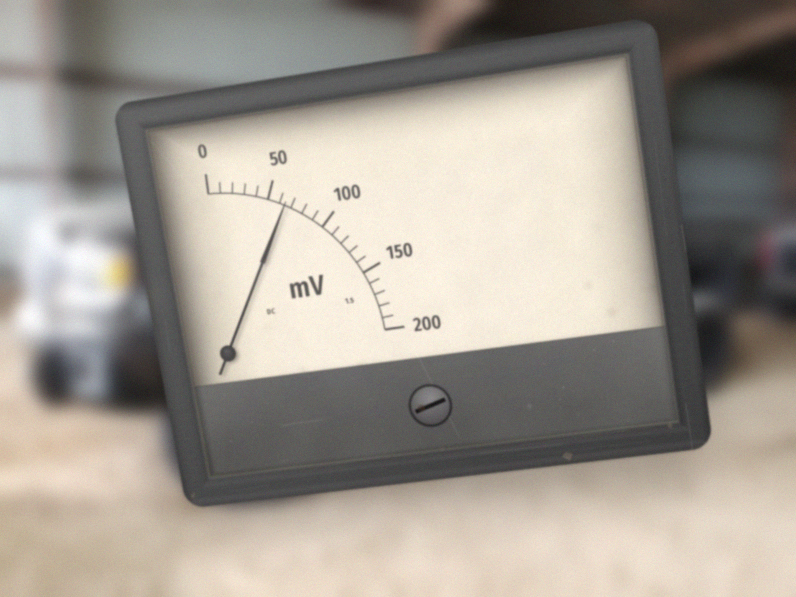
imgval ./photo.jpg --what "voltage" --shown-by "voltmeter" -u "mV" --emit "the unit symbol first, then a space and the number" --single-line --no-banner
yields mV 65
